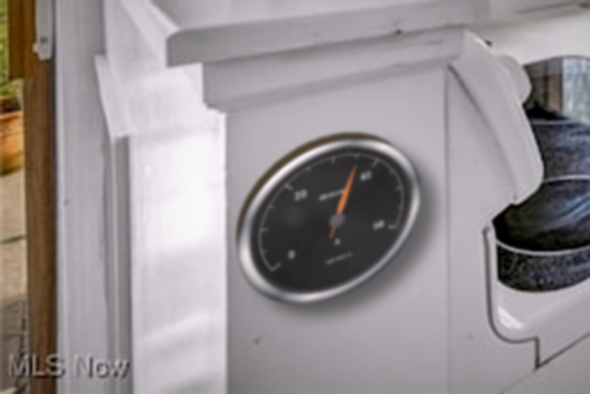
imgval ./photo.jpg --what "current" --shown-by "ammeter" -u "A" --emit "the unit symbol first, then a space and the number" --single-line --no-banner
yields A 35
